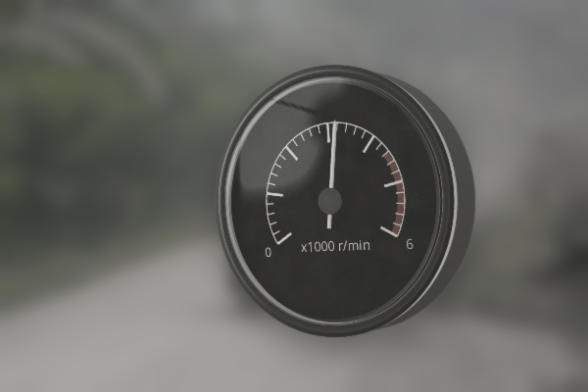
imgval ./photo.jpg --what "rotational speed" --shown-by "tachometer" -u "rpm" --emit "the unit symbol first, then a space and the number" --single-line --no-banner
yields rpm 3200
